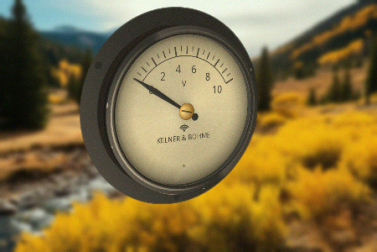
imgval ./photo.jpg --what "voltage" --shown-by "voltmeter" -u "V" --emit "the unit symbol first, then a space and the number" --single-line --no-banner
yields V 0
